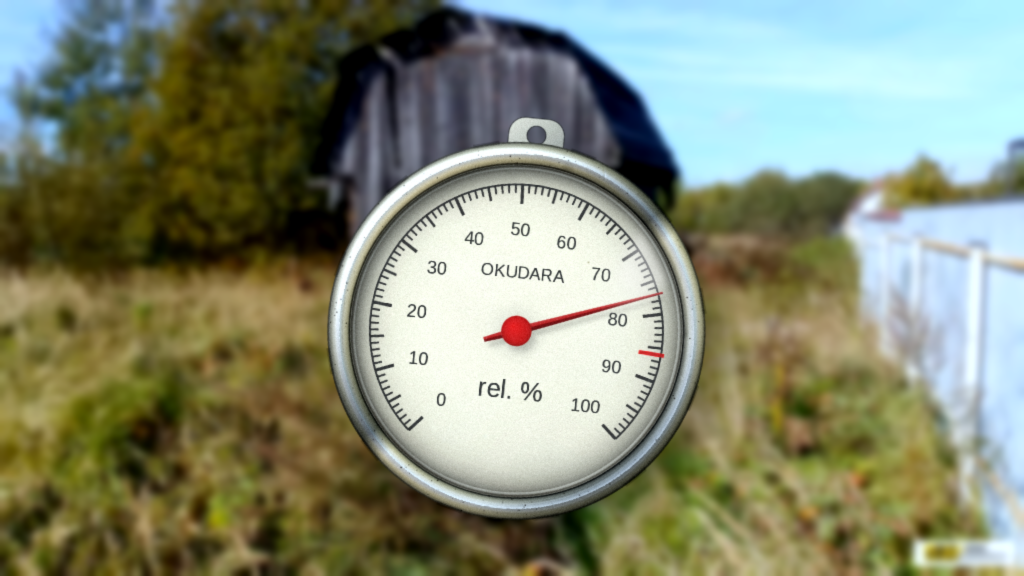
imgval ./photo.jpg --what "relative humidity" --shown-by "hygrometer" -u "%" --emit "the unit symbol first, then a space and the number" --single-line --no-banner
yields % 77
